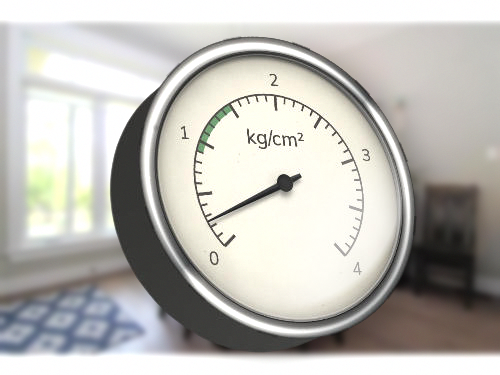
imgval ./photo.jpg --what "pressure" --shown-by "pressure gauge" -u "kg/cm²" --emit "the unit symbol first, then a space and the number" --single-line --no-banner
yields kg/cm² 0.25
